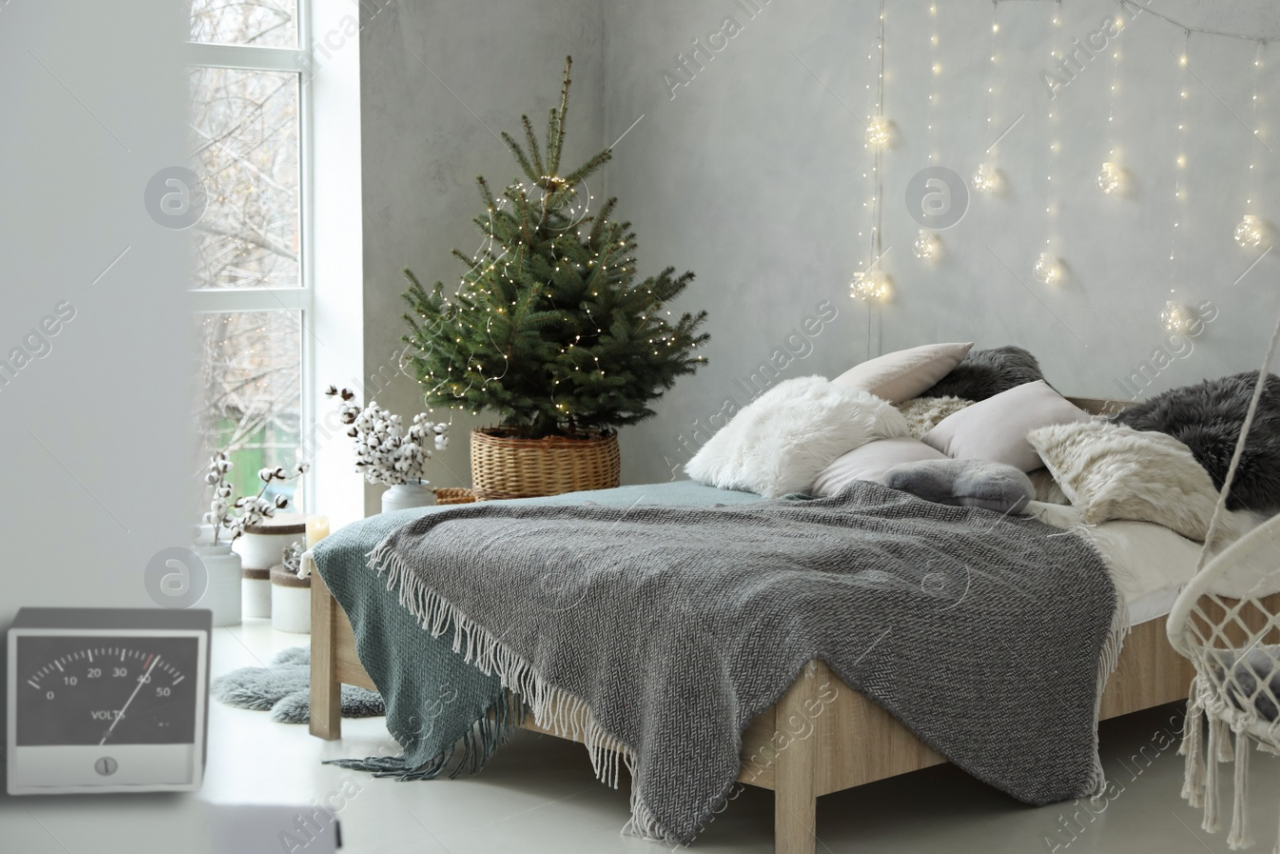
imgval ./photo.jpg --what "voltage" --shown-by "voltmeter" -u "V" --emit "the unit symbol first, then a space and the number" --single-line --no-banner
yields V 40
